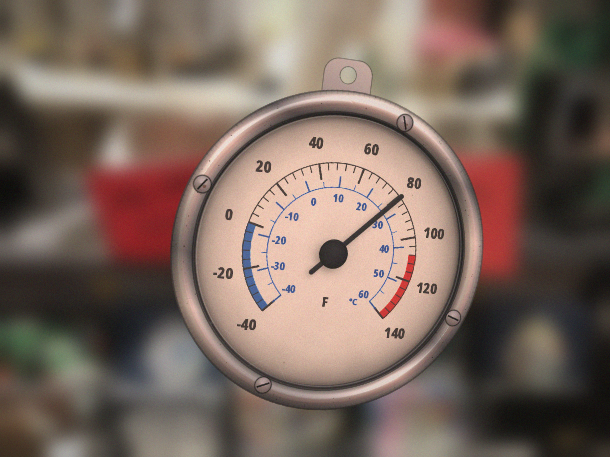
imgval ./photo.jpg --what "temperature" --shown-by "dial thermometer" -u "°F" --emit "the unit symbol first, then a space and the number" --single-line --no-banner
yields °F 80
